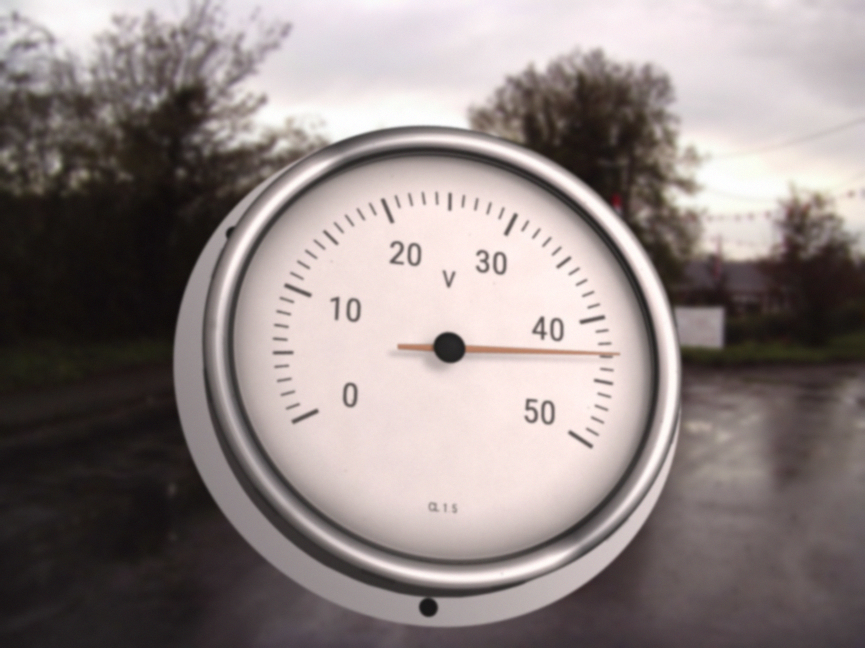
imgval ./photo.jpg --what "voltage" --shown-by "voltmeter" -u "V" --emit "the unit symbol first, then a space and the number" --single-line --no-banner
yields V 43
